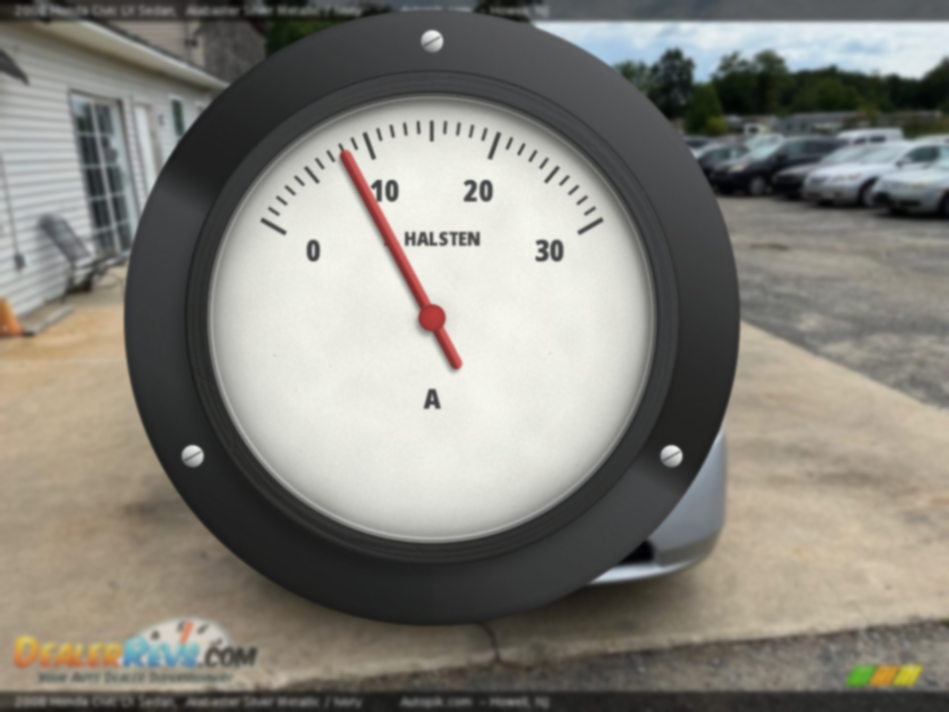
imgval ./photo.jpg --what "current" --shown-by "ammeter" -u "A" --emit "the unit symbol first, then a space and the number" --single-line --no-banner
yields A 8
